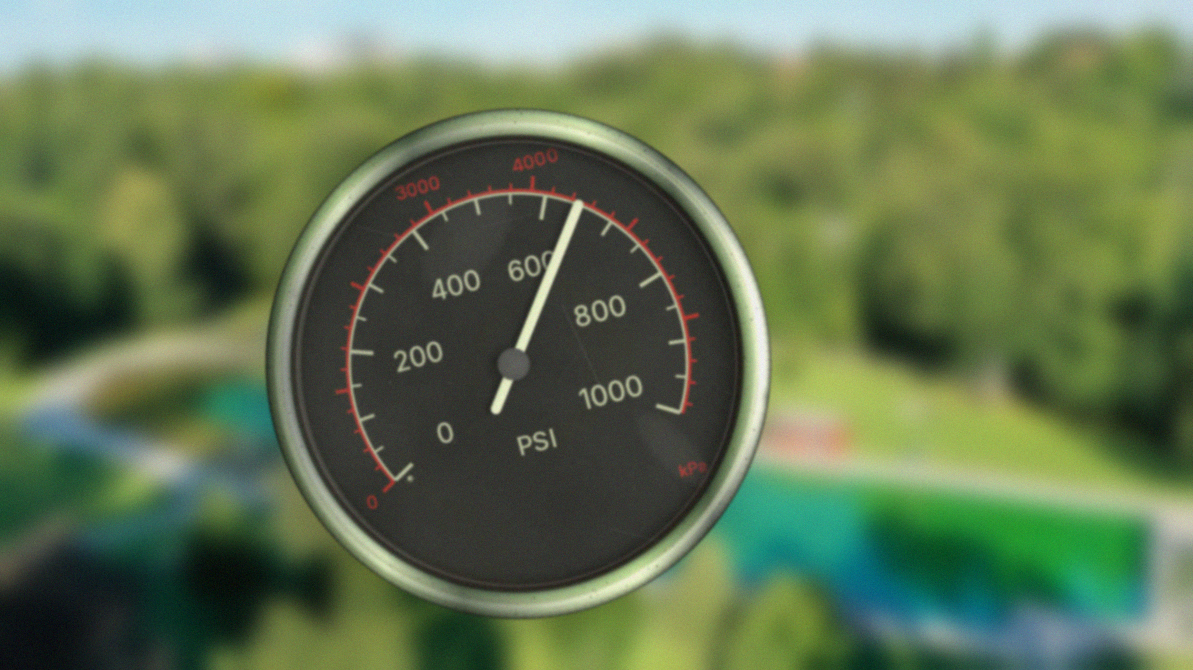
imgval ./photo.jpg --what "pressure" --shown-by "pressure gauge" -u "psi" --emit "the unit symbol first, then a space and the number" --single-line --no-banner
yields psi 650
